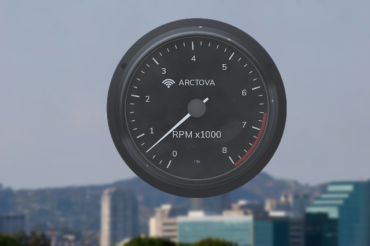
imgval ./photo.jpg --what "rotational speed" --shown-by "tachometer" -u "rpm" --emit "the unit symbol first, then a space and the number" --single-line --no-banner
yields rpm 600
